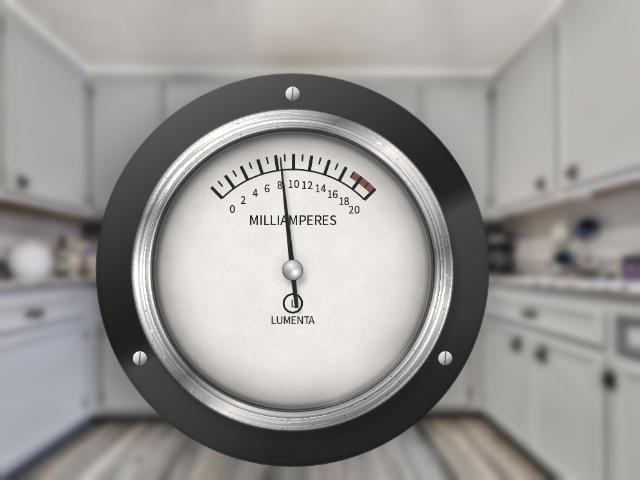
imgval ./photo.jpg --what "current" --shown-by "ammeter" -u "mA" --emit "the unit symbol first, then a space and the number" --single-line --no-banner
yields mA 8.5
